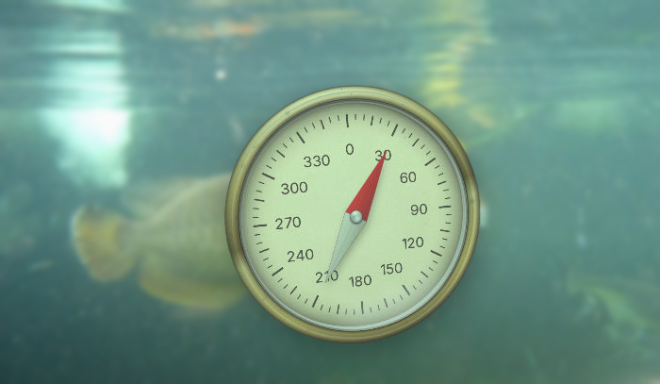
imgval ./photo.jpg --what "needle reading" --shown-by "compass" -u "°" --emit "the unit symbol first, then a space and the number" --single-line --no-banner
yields ° 30
